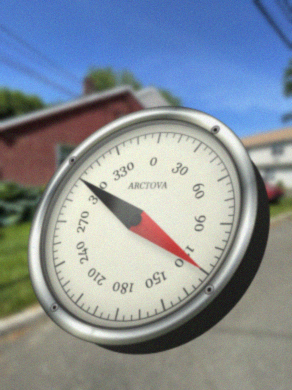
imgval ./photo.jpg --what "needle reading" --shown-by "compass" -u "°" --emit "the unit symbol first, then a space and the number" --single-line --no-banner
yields ° 120
